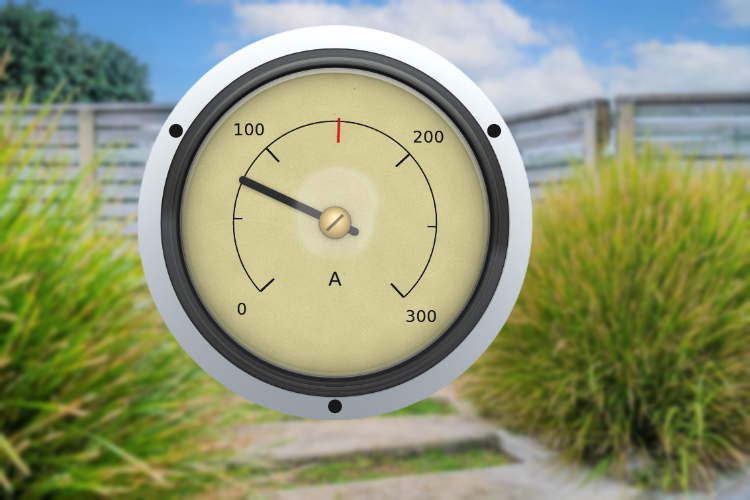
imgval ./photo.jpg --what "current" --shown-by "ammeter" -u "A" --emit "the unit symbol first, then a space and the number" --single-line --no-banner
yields A 75
